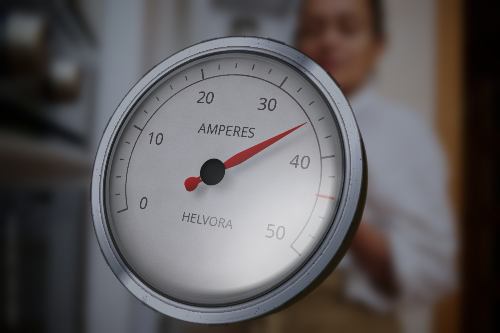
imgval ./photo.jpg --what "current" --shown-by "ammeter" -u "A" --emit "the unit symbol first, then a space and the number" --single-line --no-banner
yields A 36
